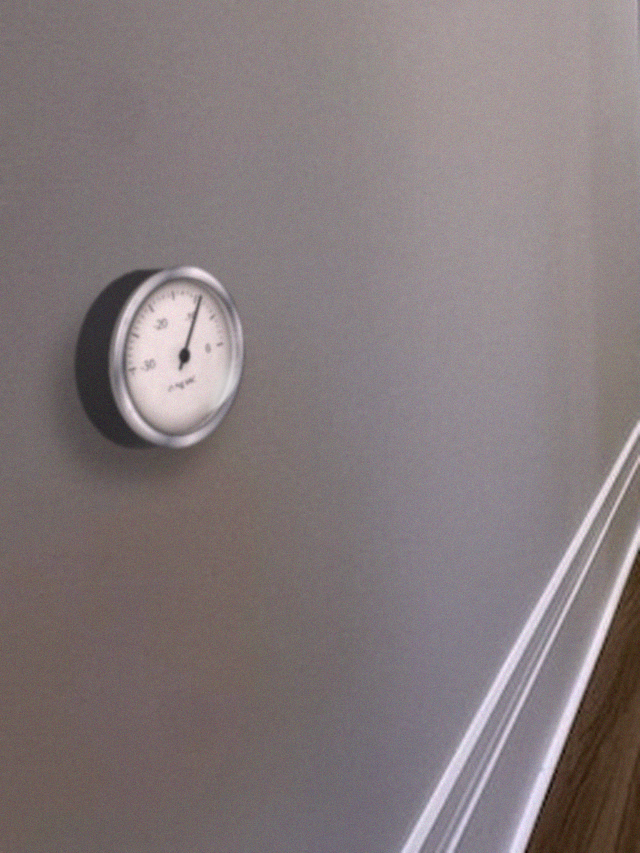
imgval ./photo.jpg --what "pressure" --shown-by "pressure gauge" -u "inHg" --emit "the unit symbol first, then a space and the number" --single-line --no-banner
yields inHg -10
